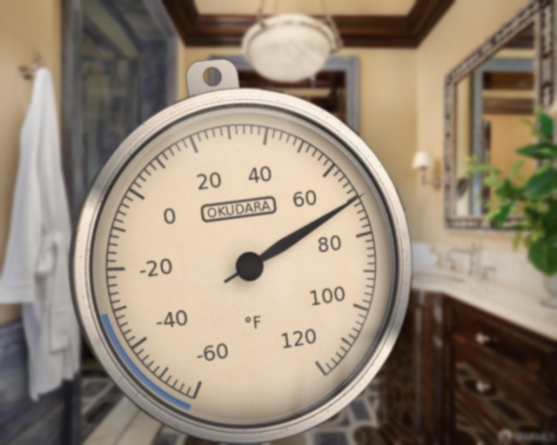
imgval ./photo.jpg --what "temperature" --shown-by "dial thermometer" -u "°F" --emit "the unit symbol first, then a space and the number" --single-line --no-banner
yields °F 70
